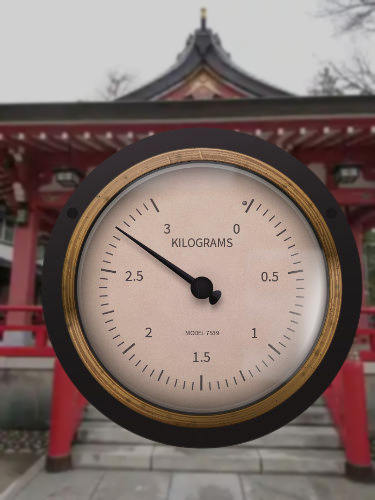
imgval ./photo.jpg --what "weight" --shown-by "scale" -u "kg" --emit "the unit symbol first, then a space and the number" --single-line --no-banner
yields kg 2.75
